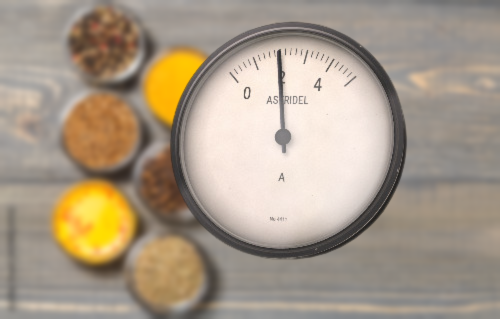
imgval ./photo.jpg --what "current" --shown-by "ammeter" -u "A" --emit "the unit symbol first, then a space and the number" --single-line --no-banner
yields A 2
